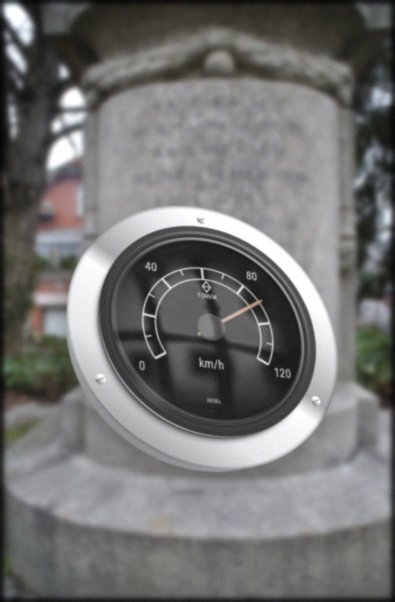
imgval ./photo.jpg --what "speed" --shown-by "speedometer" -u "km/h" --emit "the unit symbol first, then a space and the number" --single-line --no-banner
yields km/h 90
